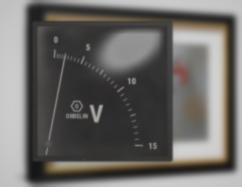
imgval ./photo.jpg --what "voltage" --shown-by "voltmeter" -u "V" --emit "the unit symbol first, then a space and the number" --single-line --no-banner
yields V 2.5
